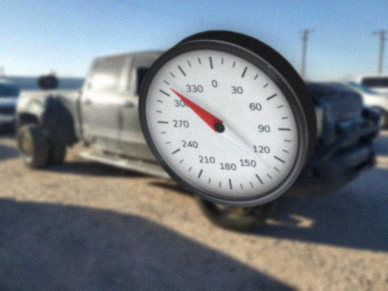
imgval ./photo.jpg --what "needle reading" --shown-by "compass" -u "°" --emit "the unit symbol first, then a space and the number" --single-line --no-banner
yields ° 310
